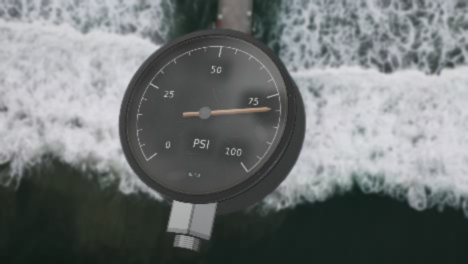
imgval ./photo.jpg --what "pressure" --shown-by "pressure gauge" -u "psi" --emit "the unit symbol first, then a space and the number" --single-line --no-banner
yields psi 80
